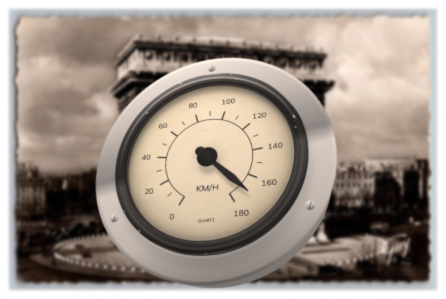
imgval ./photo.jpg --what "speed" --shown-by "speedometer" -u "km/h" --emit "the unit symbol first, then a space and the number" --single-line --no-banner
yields km/h 170
